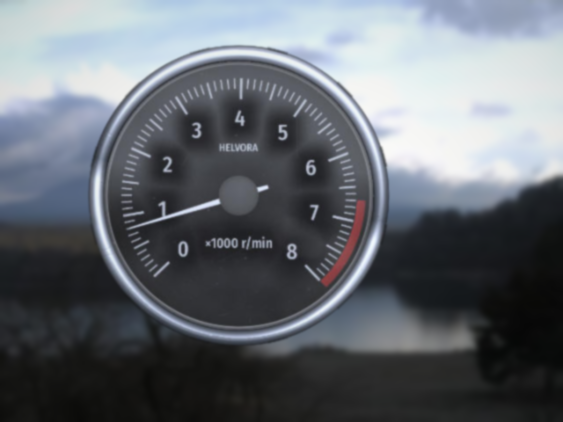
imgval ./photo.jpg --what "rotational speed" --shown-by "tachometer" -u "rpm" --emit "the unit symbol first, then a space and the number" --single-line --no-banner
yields rpm 800
